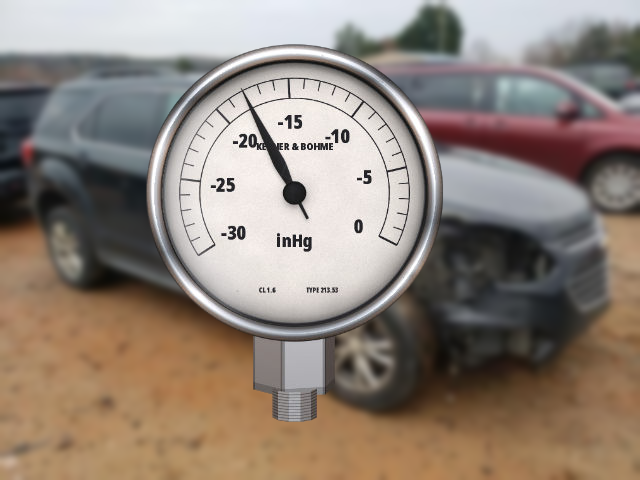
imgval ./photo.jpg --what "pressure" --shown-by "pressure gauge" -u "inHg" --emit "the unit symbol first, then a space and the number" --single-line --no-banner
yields inHg -18
